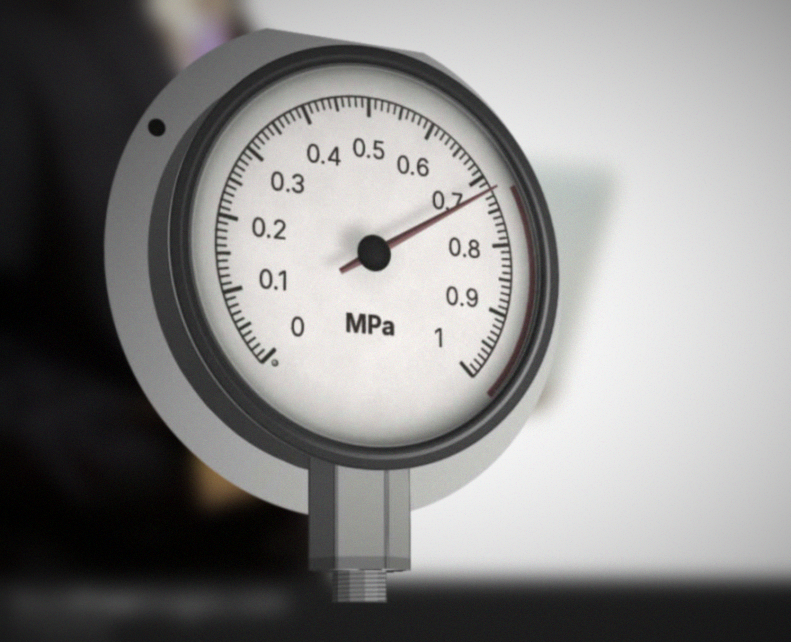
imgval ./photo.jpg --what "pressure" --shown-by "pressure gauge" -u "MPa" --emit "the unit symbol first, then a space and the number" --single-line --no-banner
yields MPa 0.72
